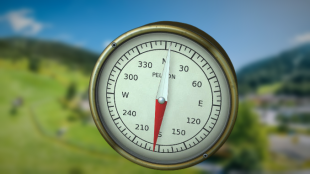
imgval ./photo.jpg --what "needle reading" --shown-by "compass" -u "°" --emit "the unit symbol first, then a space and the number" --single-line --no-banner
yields ° 185
